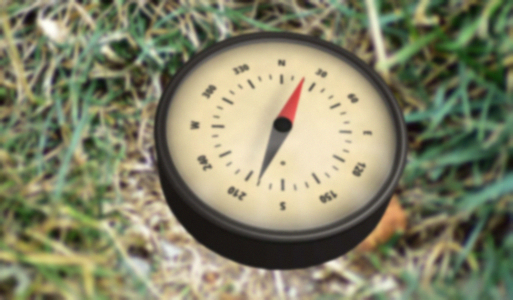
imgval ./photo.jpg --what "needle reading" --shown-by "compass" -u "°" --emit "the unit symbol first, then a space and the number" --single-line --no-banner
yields ° 20
